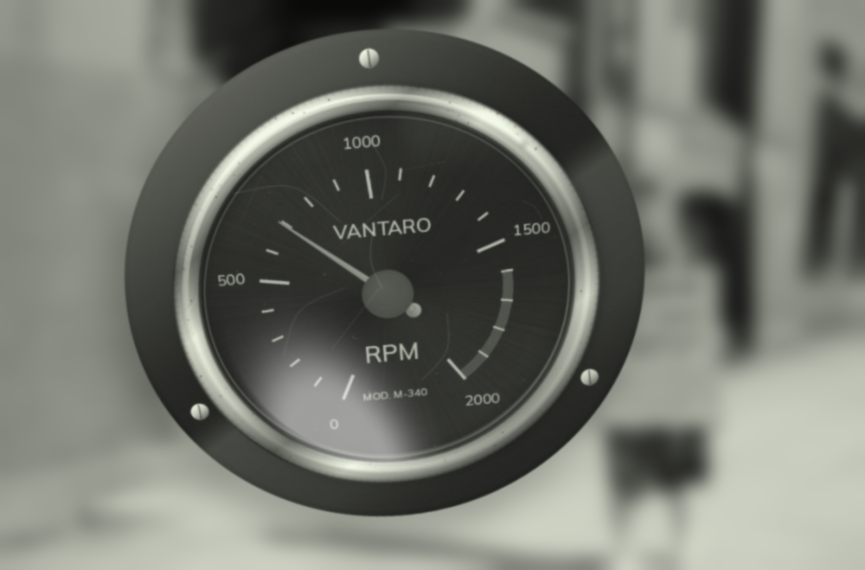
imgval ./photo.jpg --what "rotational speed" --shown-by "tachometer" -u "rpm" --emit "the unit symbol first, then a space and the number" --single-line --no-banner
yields rpm 700
